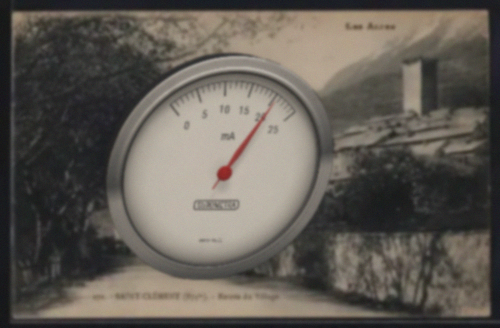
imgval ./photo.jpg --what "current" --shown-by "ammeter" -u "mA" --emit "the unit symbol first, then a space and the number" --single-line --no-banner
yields mA 20
